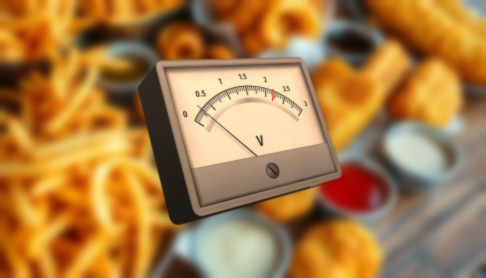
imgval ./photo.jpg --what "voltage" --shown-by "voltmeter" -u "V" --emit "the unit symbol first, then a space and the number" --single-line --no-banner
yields V 0.25
